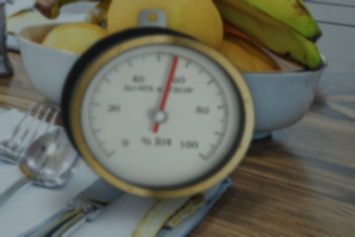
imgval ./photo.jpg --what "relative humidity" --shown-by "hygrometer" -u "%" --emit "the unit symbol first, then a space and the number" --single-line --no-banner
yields % 55
